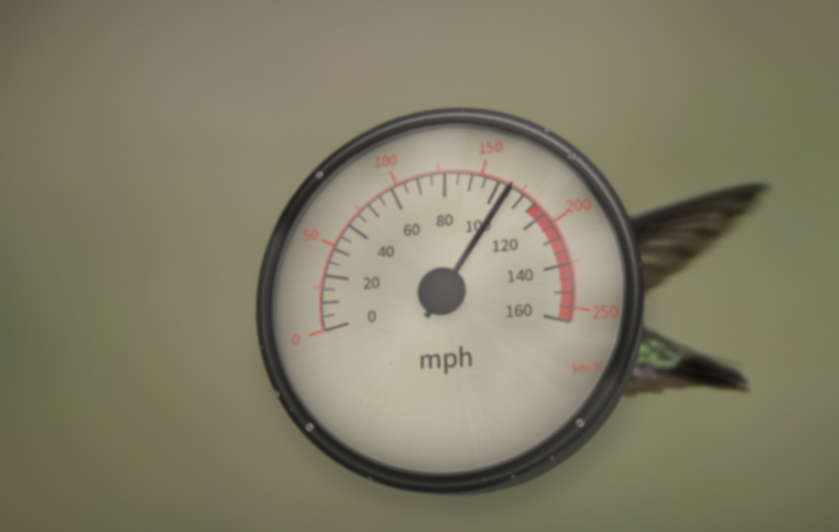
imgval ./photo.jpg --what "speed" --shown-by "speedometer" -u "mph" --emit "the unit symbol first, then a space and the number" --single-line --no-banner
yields mph 105
